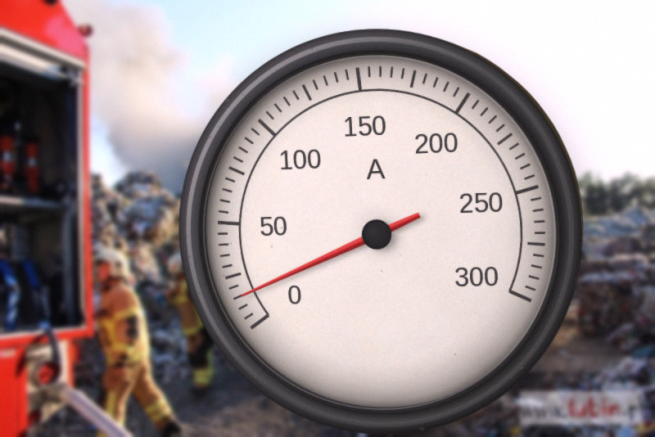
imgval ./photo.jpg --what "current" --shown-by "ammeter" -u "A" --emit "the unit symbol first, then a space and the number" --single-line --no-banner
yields A 15
